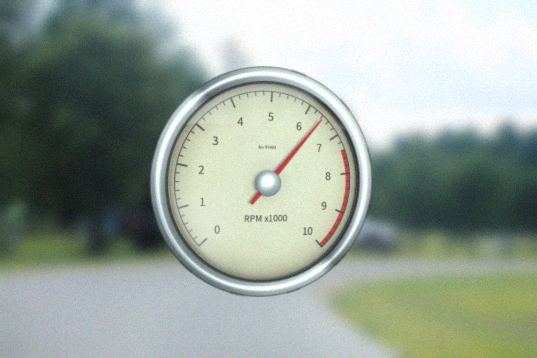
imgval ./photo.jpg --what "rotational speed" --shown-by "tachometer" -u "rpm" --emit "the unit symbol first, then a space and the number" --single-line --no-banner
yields rpm 6400
